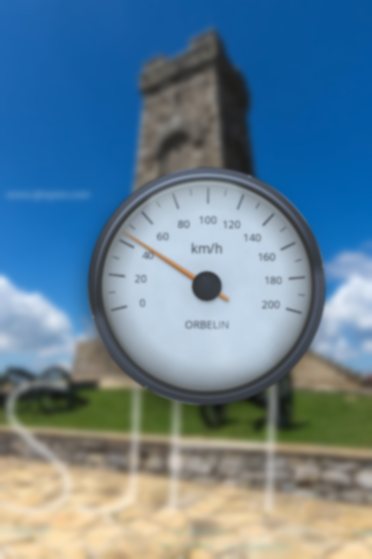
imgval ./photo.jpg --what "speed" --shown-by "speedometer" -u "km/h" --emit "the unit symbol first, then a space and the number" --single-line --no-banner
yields km/h 45
